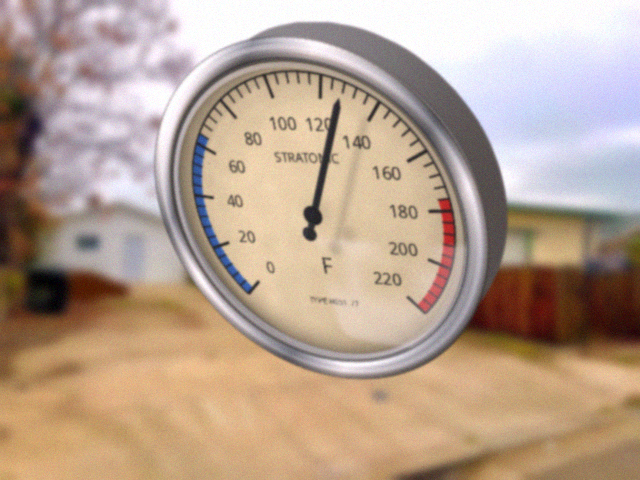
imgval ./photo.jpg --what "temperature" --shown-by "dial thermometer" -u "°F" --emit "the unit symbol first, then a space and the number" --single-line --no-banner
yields °F 128
